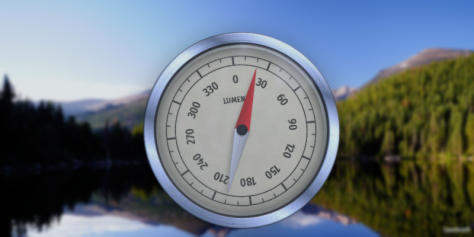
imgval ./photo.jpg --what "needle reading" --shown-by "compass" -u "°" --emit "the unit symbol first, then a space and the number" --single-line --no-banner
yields ° 20
